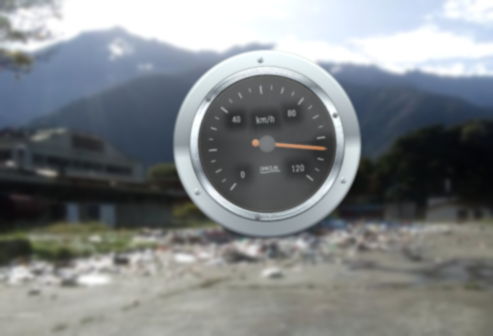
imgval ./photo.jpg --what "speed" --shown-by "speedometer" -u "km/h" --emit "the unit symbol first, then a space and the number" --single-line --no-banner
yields km/h 105
